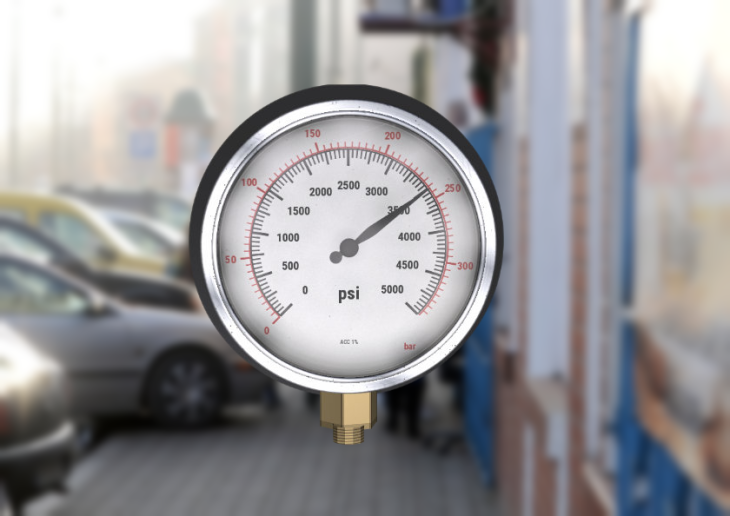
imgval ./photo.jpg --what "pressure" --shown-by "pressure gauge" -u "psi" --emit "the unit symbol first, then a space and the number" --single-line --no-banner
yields psi 3500
